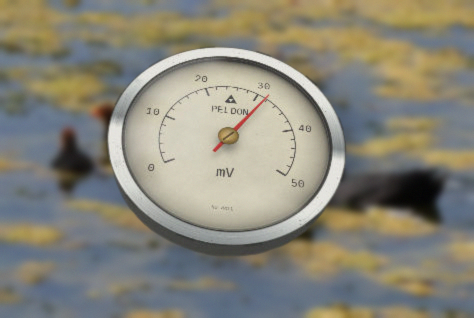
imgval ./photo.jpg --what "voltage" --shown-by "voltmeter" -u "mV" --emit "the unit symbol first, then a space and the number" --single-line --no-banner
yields mV 32
